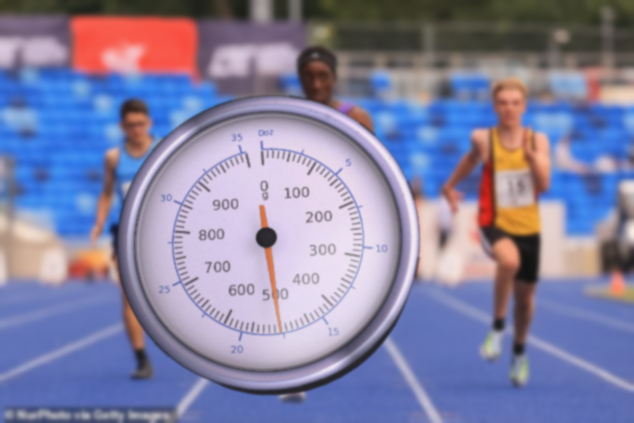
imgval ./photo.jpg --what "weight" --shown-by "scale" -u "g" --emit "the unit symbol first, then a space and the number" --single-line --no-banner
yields g 500
